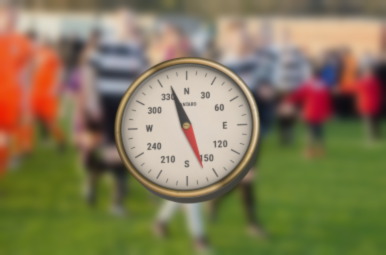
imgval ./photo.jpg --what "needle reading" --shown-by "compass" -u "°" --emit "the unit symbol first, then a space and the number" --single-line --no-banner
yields ° 160
